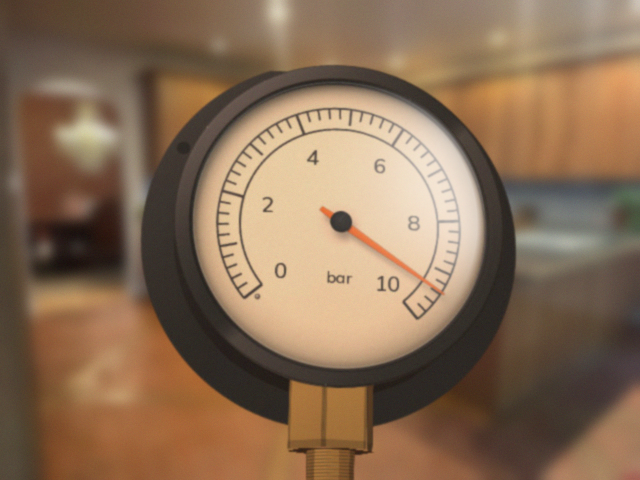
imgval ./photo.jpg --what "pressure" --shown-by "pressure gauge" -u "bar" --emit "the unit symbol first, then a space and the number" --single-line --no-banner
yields bar 9.4
